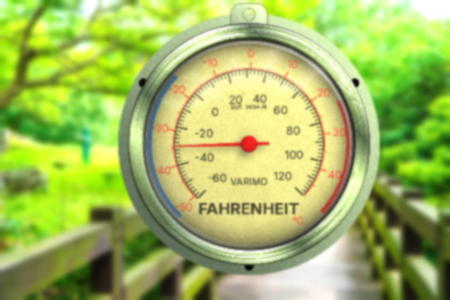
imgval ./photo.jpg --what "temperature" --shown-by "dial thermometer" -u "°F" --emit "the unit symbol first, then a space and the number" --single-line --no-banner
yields °F -30
